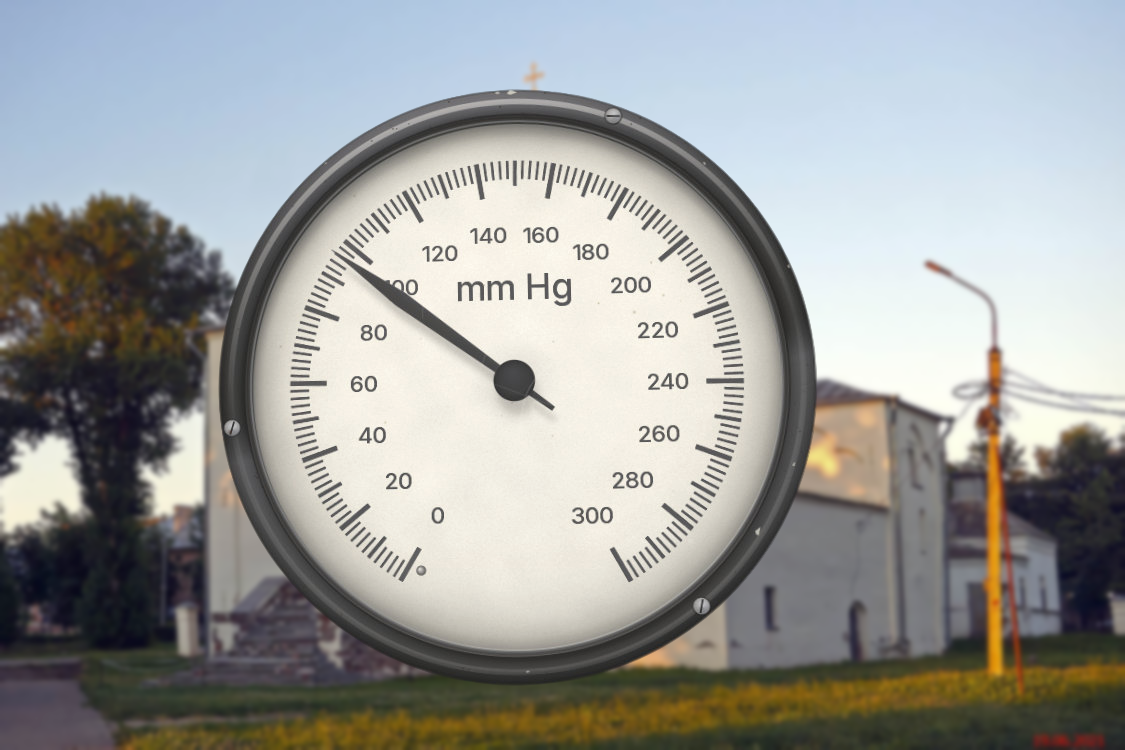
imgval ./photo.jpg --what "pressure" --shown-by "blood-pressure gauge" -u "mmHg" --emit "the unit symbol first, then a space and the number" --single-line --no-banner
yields mmHg 96
